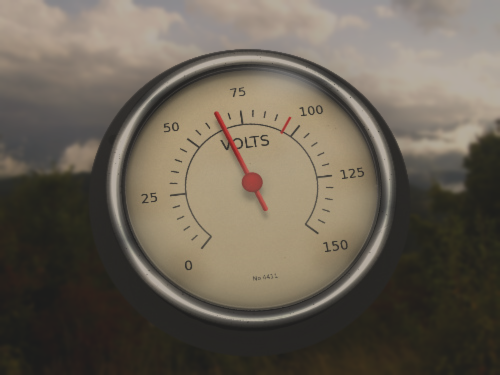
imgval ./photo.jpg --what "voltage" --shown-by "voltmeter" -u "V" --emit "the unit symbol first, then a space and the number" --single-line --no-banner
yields V 65
